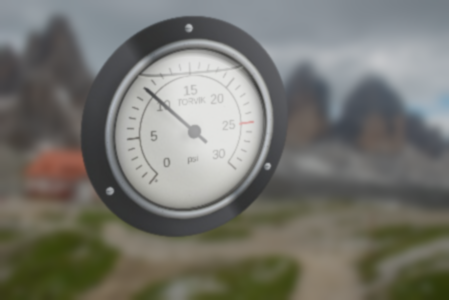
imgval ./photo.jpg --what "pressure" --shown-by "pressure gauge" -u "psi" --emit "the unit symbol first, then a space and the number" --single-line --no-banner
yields psi 10
